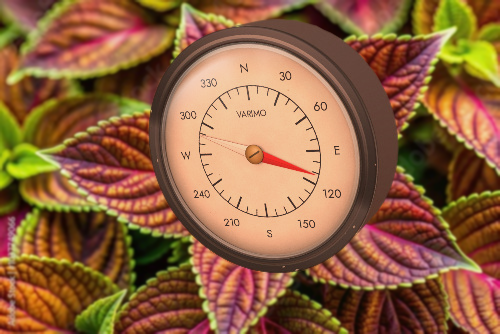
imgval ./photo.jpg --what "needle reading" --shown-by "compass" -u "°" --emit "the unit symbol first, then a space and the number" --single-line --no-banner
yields ° 110
